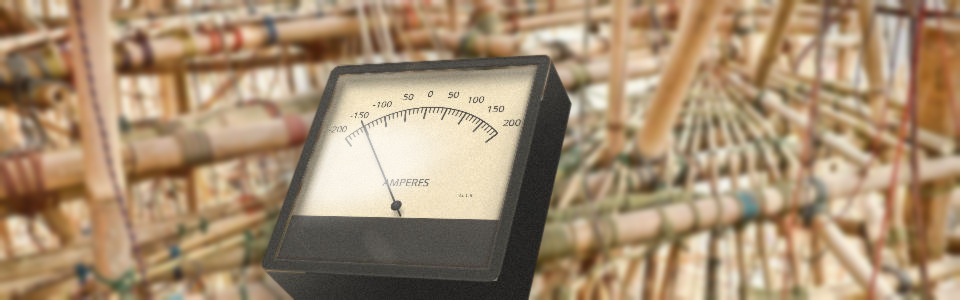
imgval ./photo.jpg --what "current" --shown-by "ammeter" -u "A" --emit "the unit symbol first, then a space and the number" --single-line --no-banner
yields A -150
